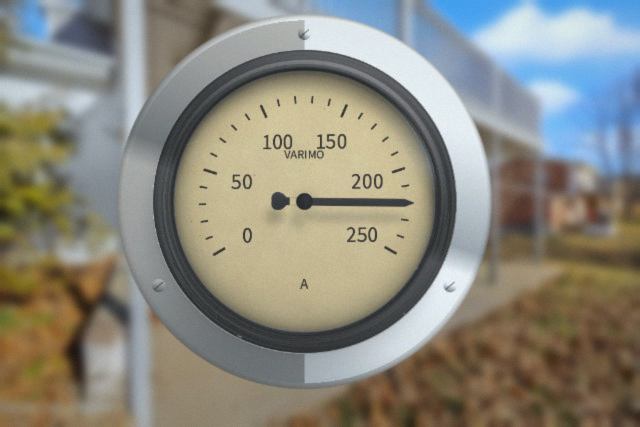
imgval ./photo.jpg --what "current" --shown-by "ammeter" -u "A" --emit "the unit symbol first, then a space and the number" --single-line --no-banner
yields A 220
